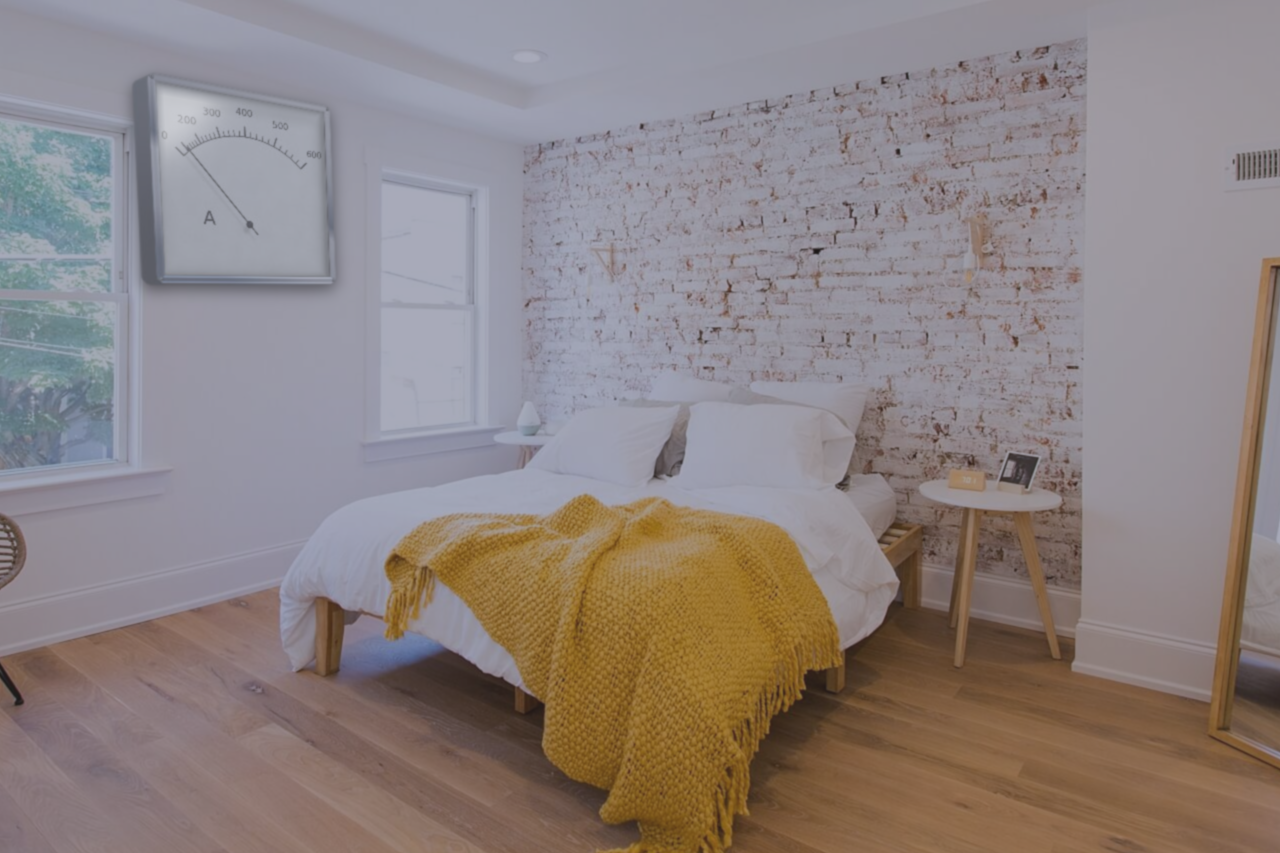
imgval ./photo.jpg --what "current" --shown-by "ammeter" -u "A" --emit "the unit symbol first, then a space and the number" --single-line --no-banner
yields A 100
